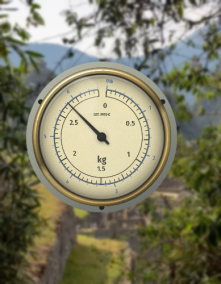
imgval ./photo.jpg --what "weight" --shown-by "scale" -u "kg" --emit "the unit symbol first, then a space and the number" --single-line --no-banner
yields kg 2.65
